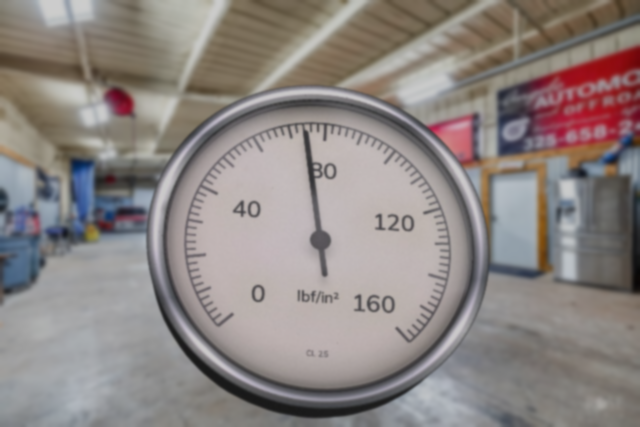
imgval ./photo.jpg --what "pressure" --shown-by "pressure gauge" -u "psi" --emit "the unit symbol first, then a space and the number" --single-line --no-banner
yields psi 74
